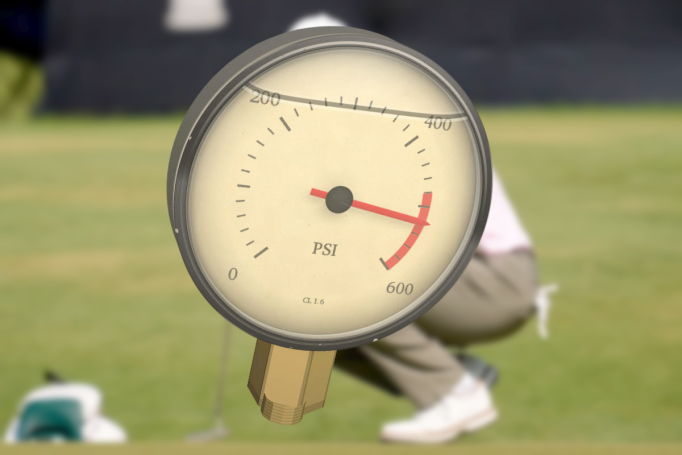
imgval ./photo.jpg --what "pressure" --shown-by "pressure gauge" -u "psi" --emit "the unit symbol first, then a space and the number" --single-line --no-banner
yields psi 520
